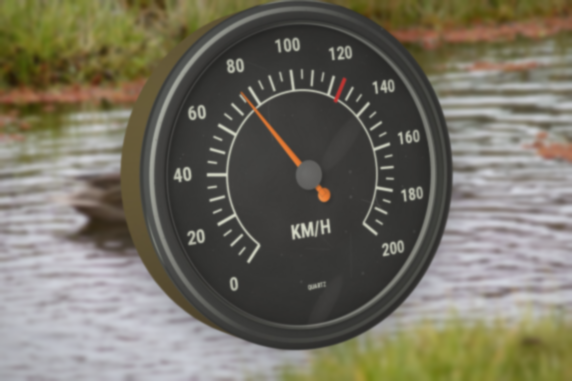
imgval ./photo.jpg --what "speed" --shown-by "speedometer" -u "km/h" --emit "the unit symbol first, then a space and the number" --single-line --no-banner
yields km/h 75
